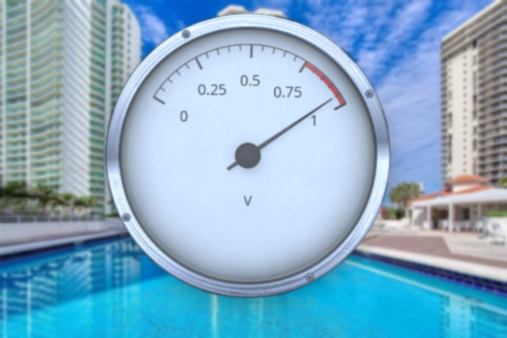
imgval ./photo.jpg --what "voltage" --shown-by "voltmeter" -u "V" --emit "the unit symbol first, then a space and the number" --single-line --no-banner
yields V 0.95
